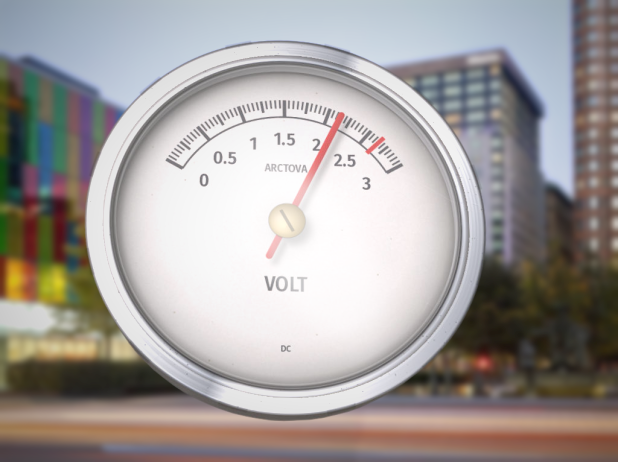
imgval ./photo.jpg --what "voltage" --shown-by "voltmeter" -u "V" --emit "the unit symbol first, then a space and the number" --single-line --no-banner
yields V 2.15
